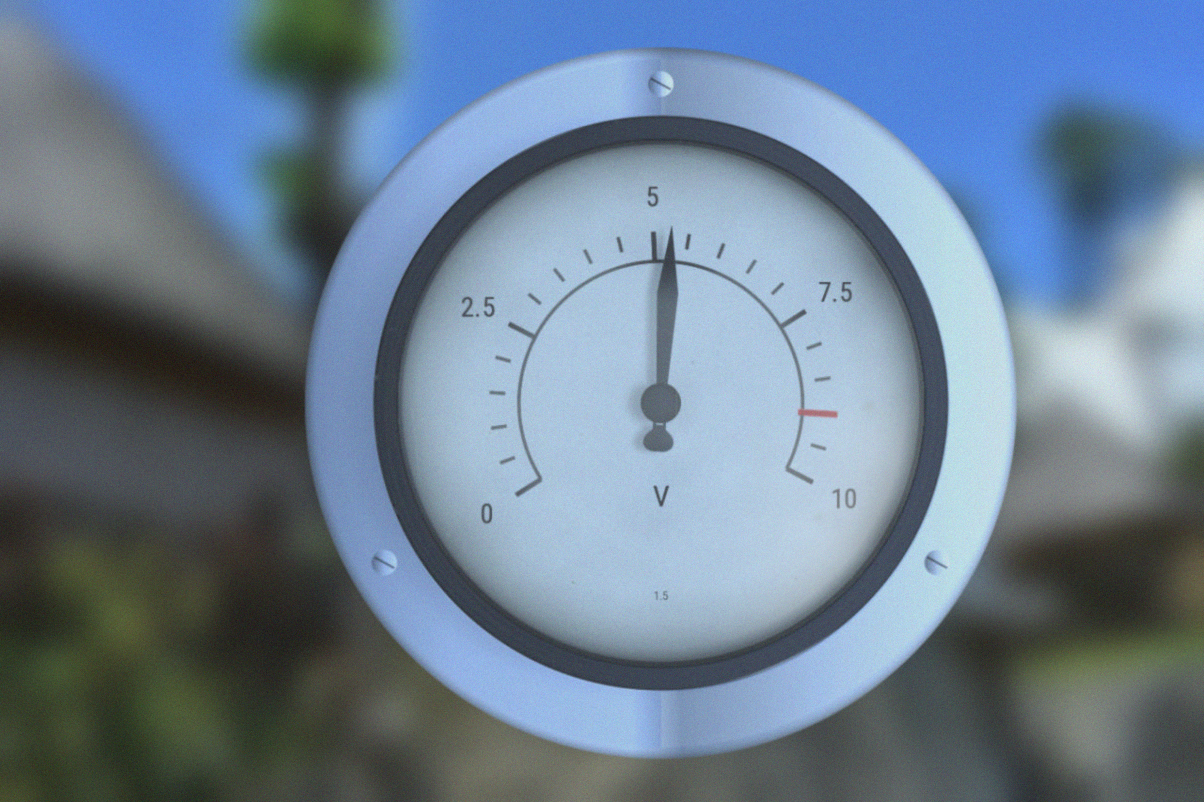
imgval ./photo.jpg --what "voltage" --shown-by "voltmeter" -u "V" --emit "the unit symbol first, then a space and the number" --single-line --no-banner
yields V 5.25
